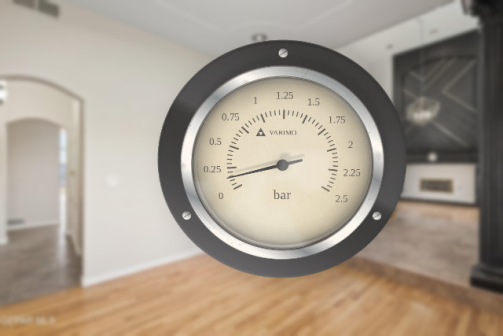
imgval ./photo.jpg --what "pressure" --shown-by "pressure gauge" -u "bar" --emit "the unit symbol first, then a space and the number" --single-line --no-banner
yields bar 0.15
